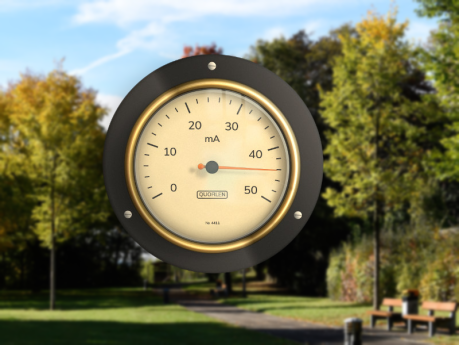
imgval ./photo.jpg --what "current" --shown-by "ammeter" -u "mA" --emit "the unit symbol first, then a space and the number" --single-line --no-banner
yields mA 44
